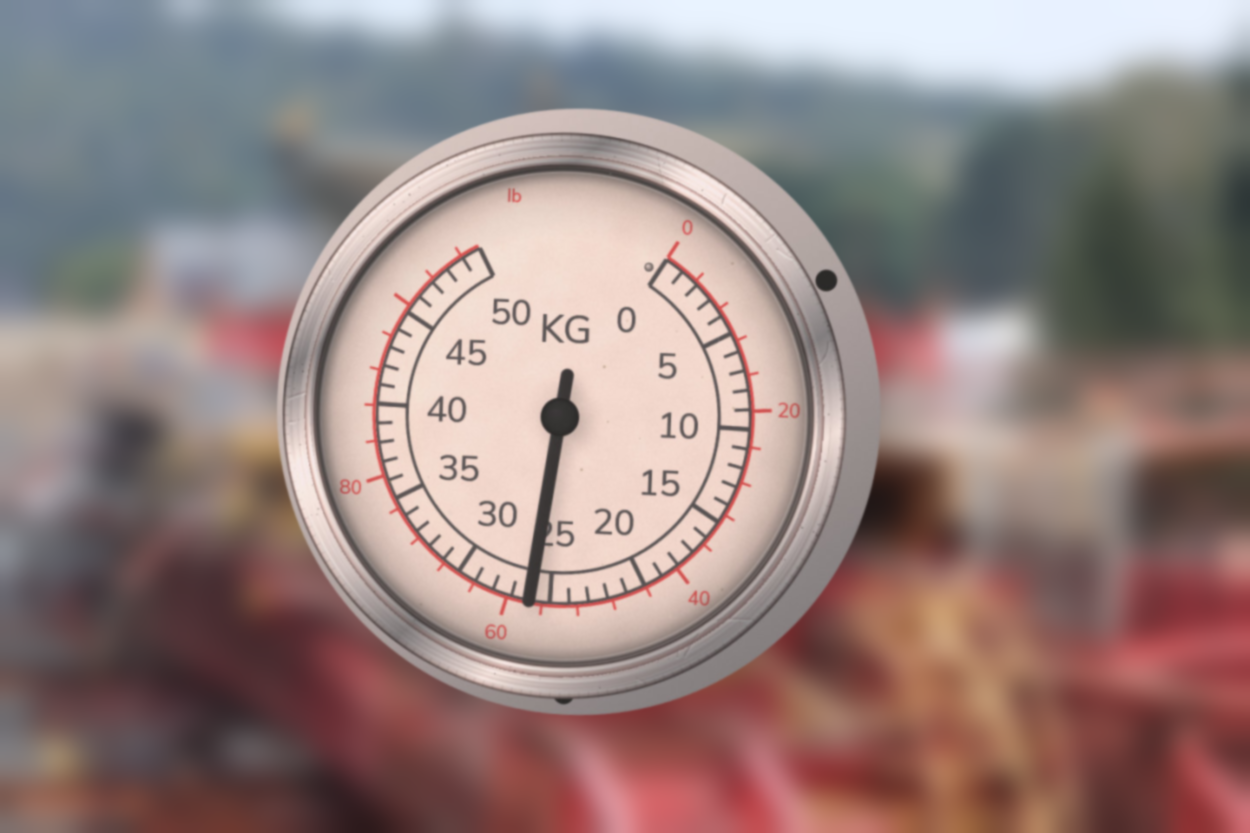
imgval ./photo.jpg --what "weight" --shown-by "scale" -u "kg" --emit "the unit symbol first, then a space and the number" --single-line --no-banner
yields kg 26
